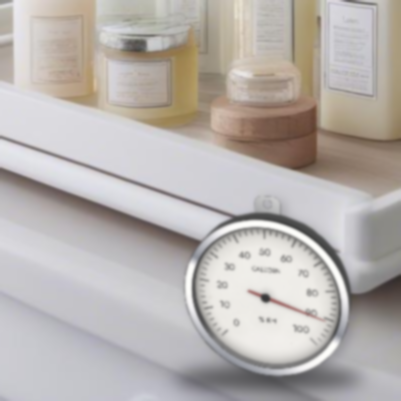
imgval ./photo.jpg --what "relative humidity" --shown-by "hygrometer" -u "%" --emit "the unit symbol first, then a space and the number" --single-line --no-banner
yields % 90
